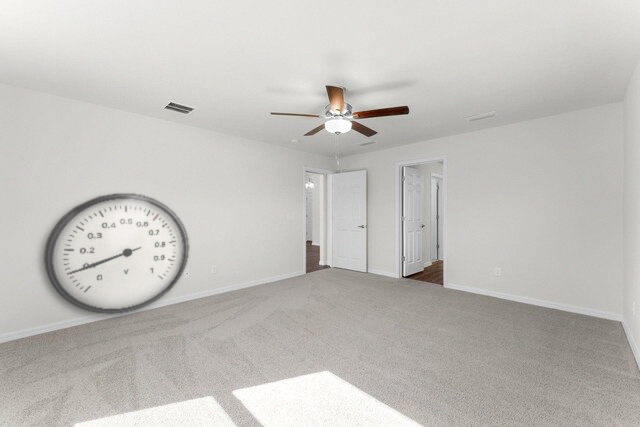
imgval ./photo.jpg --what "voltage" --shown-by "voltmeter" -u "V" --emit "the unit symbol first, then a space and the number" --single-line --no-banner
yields V 0.1
